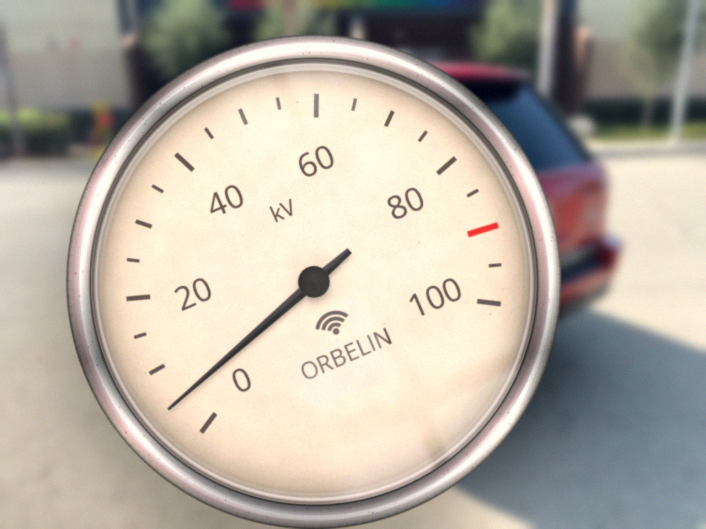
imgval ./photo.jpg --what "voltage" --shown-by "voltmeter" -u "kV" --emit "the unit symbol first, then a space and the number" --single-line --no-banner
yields kV 5
